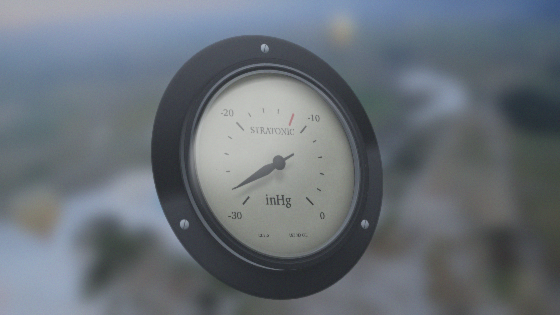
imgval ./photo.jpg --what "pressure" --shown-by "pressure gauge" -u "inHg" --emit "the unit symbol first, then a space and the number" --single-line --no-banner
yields inHg -28
